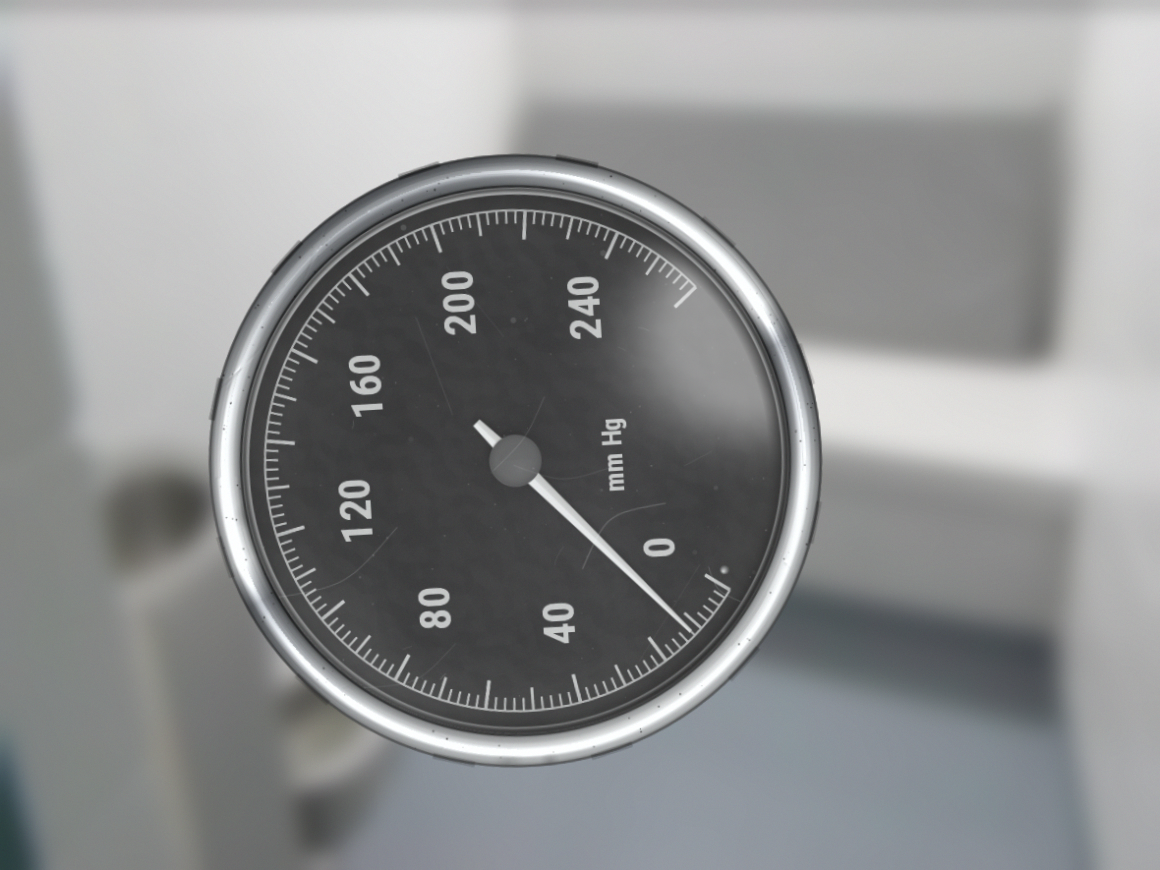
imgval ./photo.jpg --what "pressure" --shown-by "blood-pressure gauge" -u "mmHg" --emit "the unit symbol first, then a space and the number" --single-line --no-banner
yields mmHg 12
